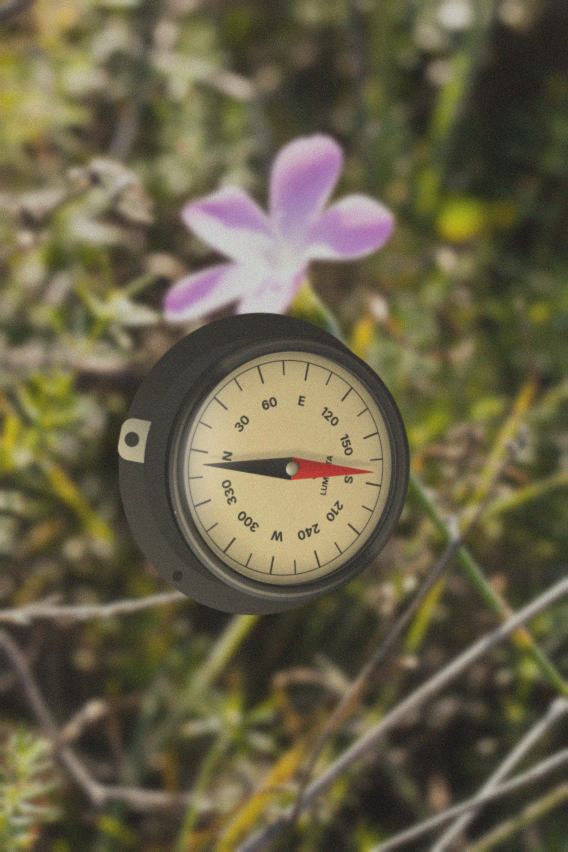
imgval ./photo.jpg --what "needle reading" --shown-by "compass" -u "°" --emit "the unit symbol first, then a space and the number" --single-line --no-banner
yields ° 172.5
